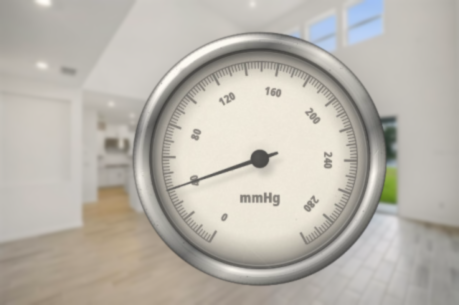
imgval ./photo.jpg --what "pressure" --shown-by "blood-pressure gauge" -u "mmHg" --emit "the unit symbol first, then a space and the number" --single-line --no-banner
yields mmHg 40
